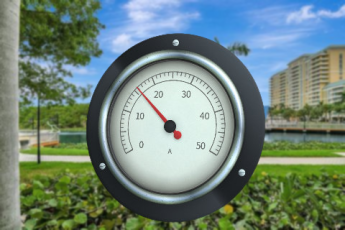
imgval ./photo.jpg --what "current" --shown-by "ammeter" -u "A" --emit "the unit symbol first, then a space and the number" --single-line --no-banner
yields A 16
